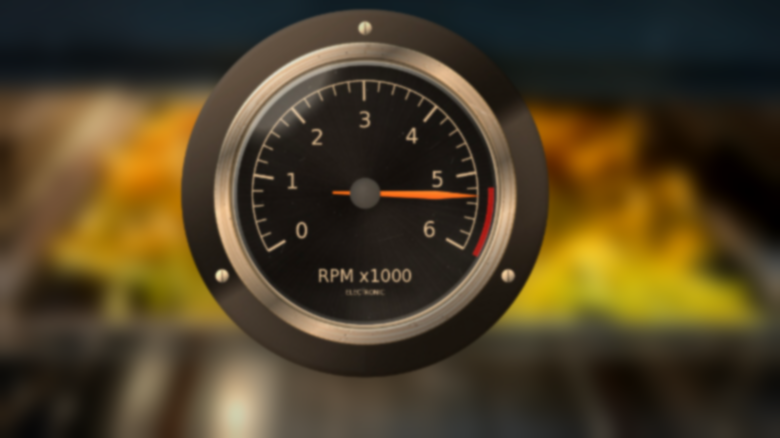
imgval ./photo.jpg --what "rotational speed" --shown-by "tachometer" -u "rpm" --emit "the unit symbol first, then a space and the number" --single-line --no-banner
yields rpm 5300
